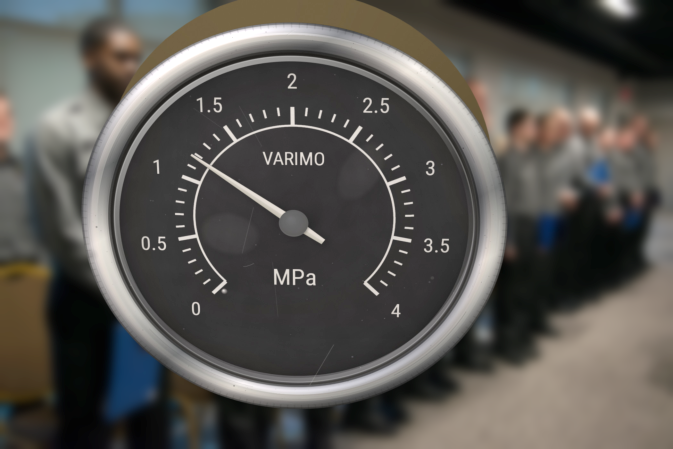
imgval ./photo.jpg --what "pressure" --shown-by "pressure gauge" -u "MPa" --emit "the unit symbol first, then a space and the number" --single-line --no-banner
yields MPa 1.2
